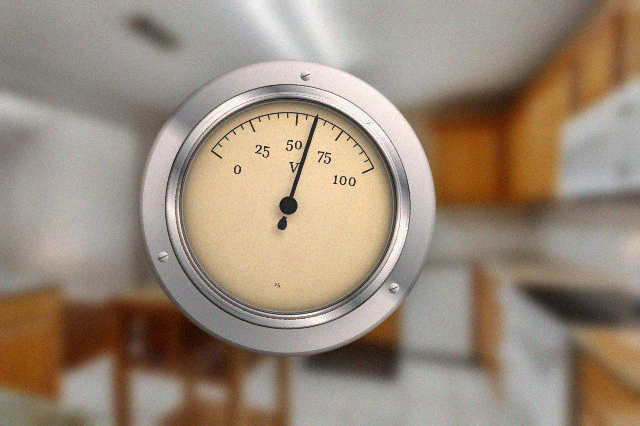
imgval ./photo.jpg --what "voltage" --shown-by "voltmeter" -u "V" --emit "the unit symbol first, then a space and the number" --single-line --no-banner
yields V 60
